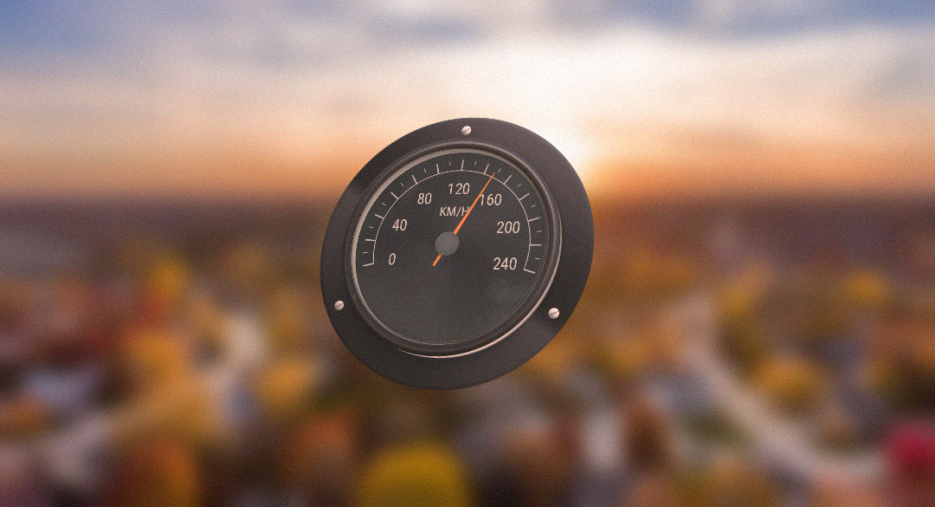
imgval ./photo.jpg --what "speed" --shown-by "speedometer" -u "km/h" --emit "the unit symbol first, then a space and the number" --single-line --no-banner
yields km/h 150
